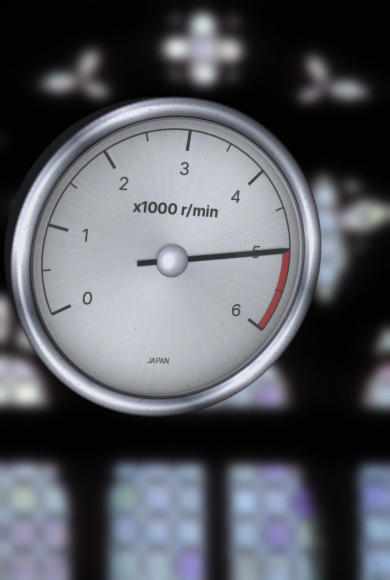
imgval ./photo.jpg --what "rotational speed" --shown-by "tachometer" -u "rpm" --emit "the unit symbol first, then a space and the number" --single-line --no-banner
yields rpm 5000
